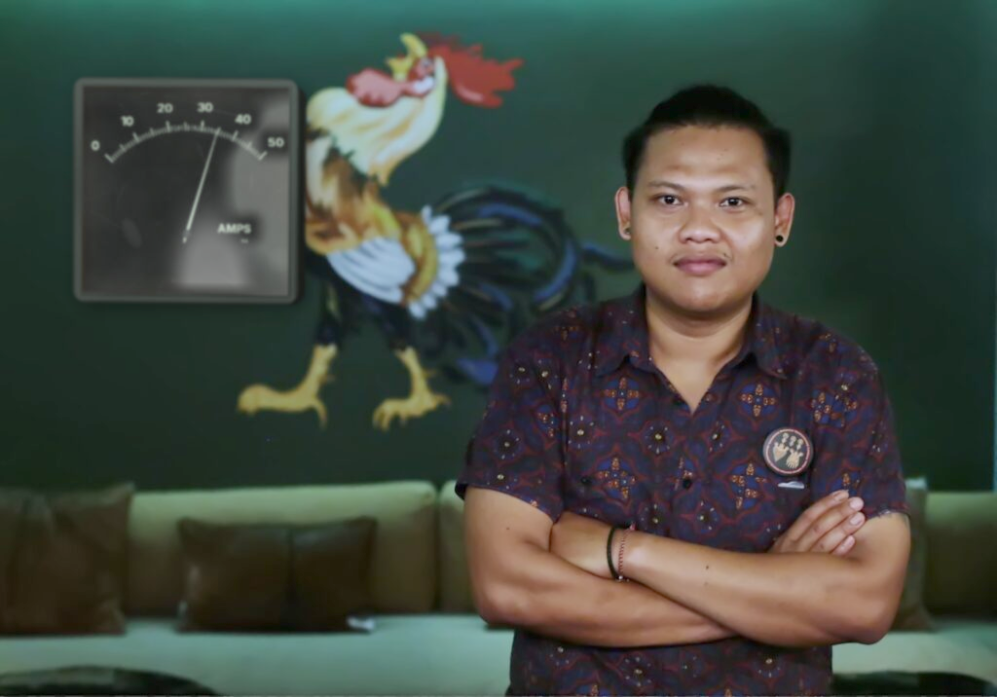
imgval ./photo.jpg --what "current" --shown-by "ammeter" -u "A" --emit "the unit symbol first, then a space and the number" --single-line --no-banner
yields A 35
